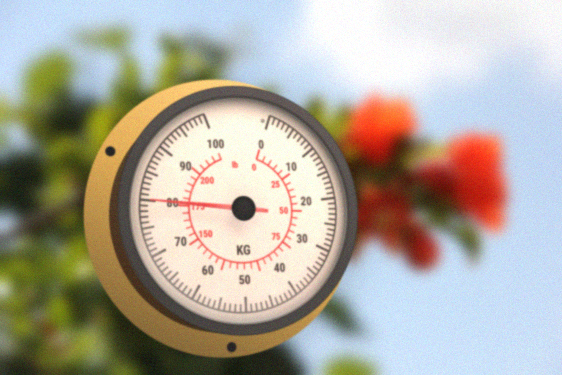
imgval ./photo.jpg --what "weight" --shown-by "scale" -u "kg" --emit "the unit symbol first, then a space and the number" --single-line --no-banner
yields kg 80
